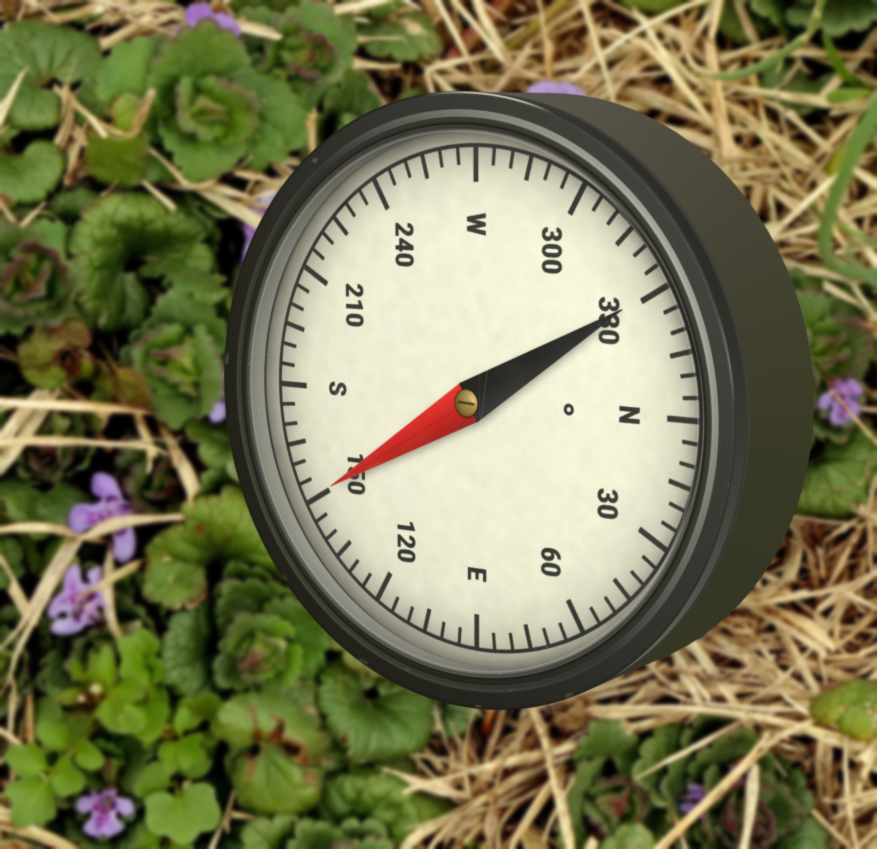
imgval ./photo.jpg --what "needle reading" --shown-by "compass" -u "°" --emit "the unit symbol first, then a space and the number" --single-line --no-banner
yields ° 150
